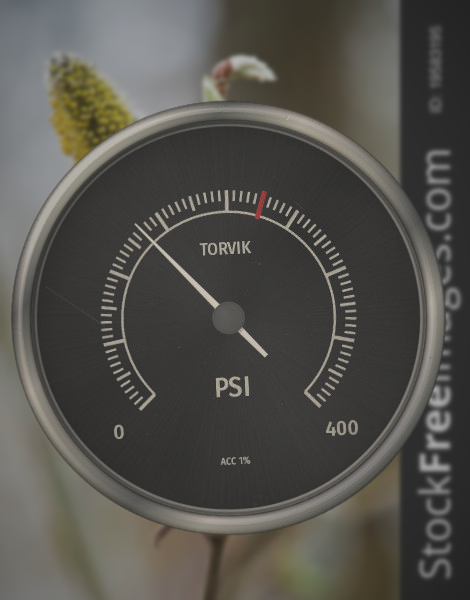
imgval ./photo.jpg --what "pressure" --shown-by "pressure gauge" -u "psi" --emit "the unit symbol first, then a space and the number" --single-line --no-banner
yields psi 135
